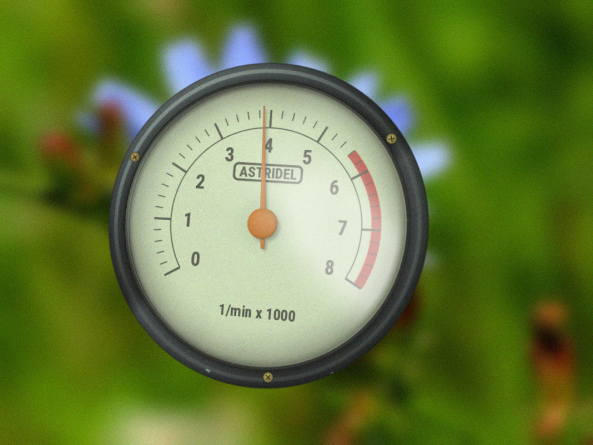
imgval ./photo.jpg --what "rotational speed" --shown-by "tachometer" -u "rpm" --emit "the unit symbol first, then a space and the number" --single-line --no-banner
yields rpm 3900
